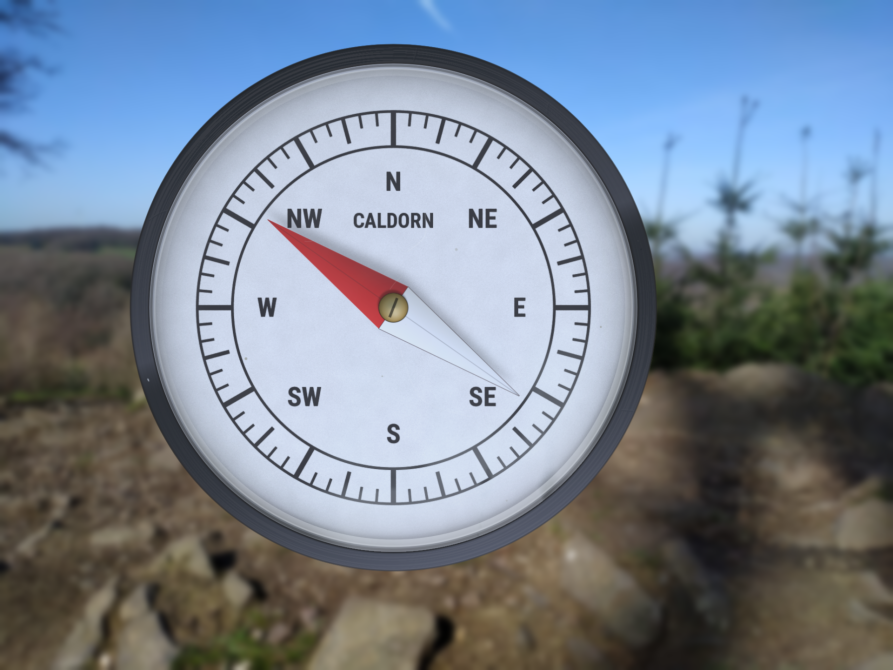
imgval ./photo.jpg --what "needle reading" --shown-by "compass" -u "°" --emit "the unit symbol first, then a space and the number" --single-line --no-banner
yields ° 305
